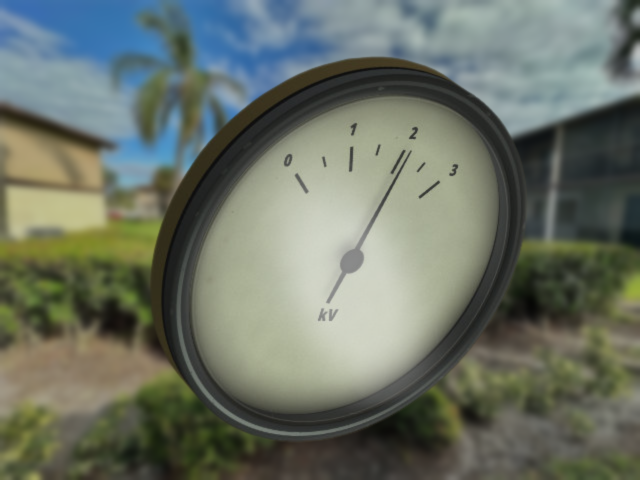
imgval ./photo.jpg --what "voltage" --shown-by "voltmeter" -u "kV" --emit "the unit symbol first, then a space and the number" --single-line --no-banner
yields kV 2
